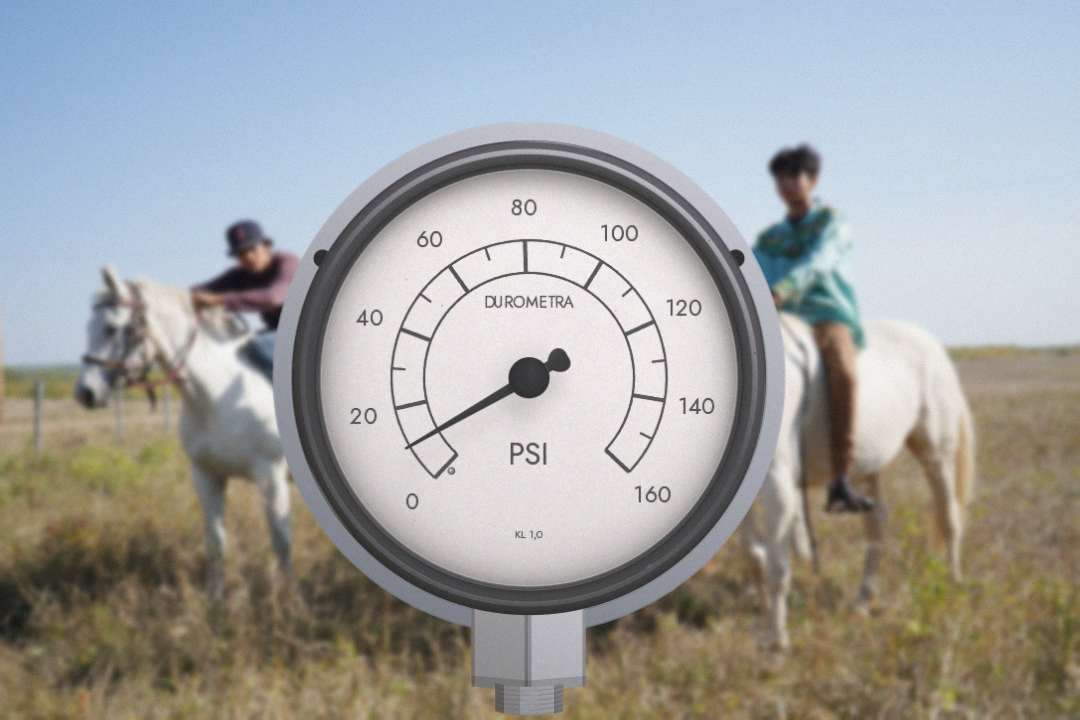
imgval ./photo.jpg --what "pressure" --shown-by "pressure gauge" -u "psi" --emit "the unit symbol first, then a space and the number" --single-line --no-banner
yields psi 10
